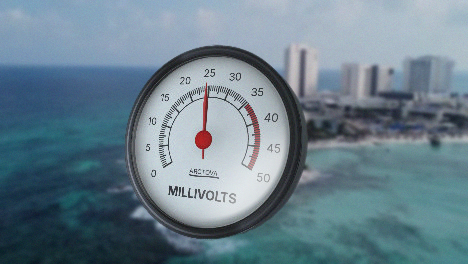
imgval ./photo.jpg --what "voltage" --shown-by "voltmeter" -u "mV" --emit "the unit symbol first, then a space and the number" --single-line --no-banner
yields mV 25
